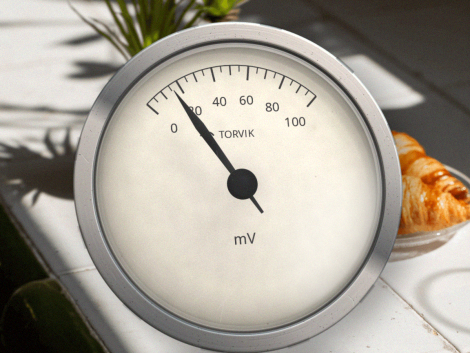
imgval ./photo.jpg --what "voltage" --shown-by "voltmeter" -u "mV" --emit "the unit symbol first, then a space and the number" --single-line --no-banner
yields mV 15
